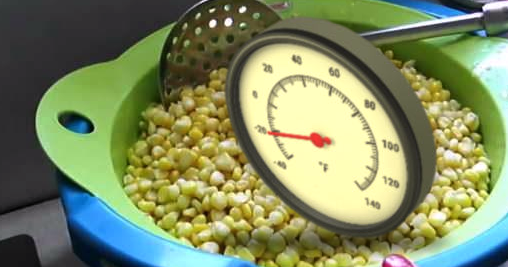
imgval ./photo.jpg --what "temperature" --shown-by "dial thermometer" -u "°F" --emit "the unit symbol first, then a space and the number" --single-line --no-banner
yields °F -20
